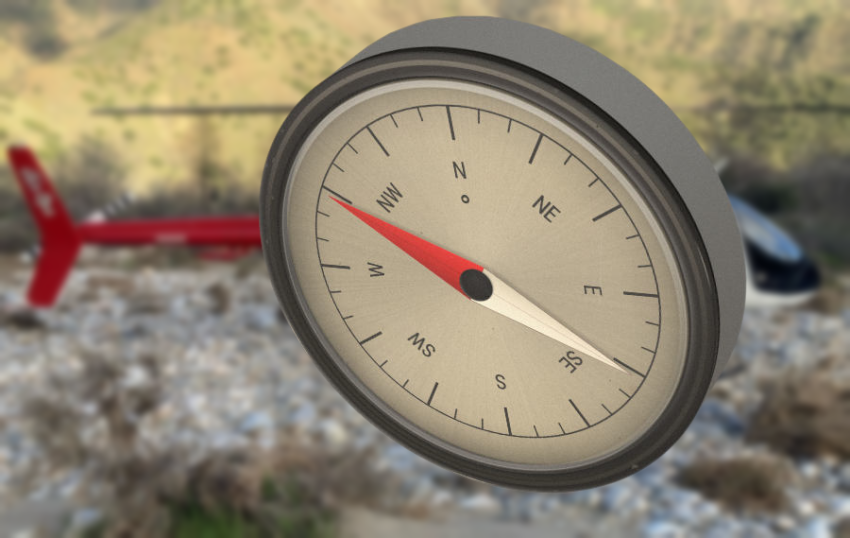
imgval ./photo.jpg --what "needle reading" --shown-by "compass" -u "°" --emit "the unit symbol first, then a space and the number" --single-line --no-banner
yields ° 300
